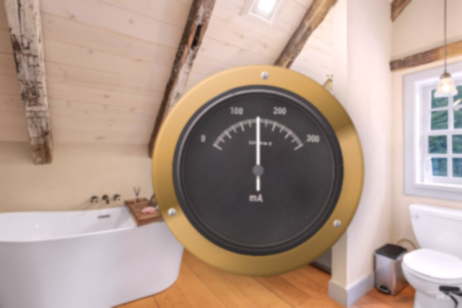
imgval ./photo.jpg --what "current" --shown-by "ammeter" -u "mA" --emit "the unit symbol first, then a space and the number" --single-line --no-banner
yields mA 150
